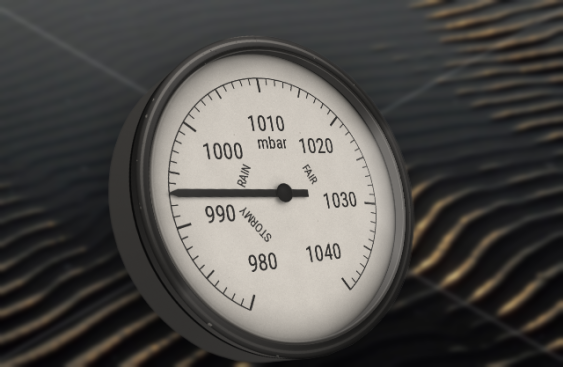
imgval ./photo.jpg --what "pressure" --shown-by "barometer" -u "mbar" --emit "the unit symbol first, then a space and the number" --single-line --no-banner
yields mbar 993
